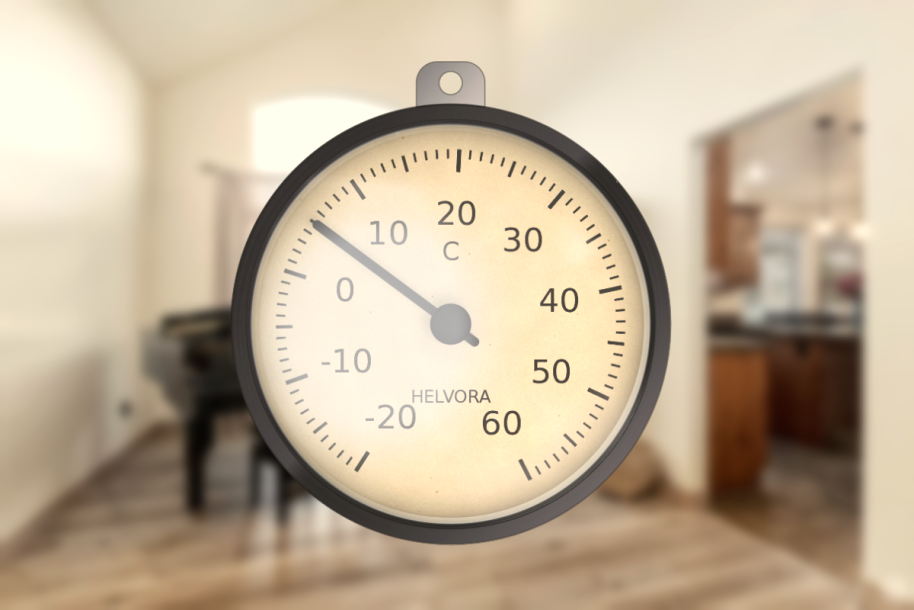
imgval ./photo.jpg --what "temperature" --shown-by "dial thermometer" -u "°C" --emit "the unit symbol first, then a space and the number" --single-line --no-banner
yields °C 5
